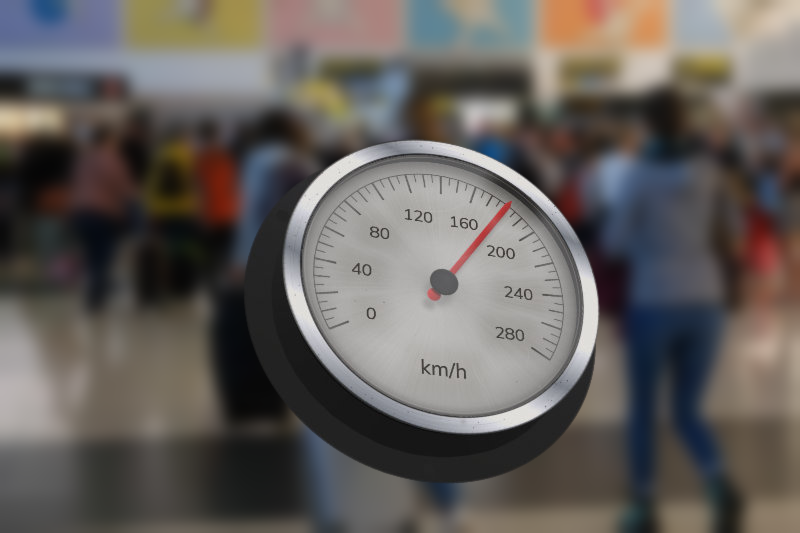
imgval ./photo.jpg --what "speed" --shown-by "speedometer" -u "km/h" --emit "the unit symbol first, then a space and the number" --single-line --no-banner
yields km/h 180
